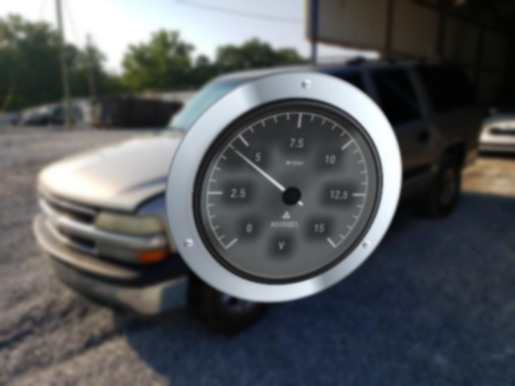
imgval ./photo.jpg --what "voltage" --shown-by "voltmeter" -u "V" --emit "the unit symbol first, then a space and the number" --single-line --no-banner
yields V 4.5
